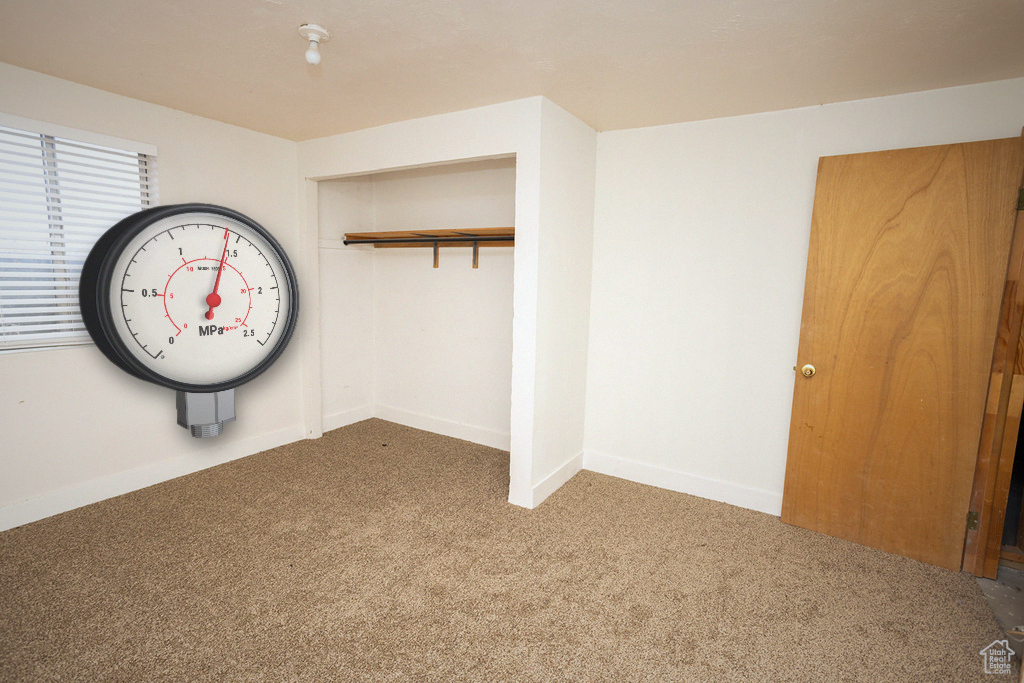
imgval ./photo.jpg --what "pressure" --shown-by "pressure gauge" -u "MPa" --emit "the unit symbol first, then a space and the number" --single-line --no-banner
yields MPa 1.4
